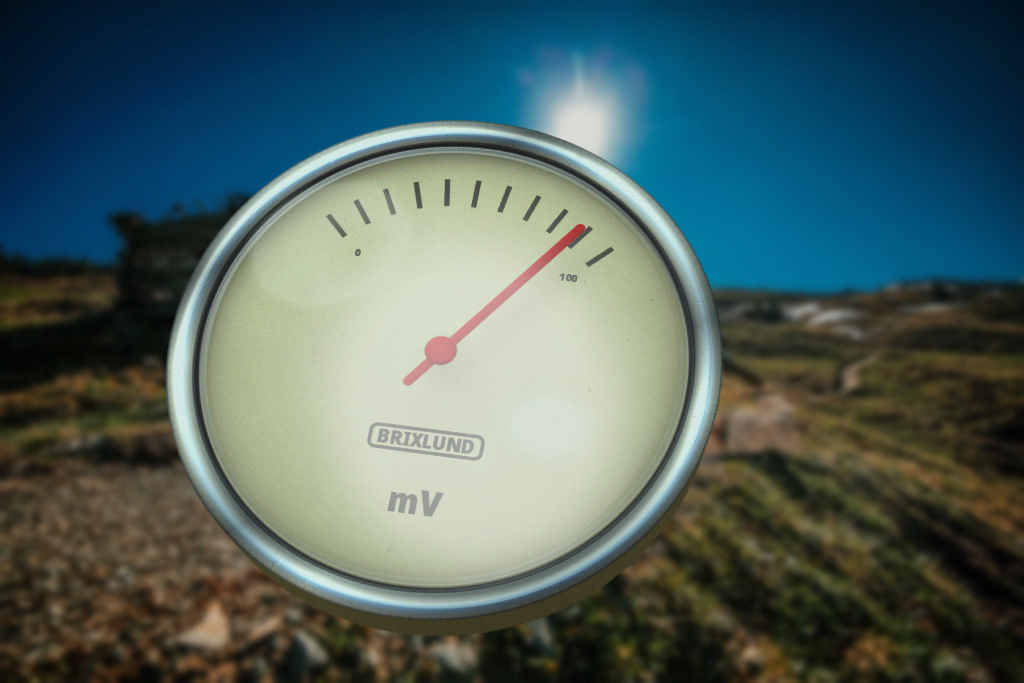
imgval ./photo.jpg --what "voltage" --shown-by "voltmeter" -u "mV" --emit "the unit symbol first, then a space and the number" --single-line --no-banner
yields mV 90
